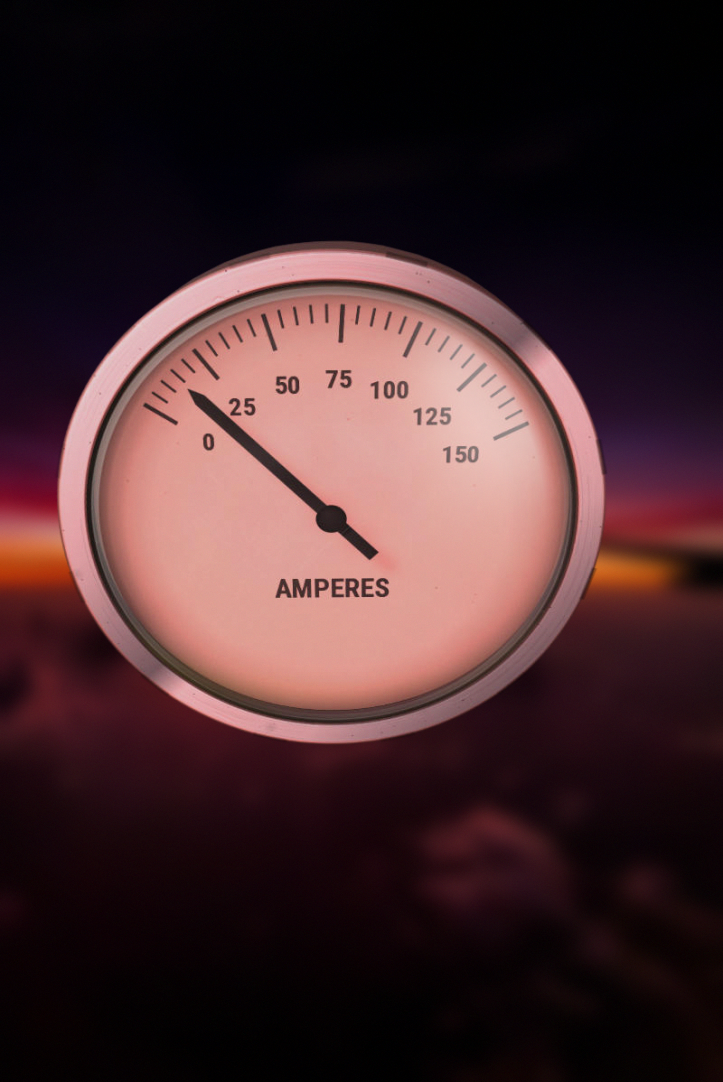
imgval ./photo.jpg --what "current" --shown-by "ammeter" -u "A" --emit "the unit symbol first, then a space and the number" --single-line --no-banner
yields A 15
